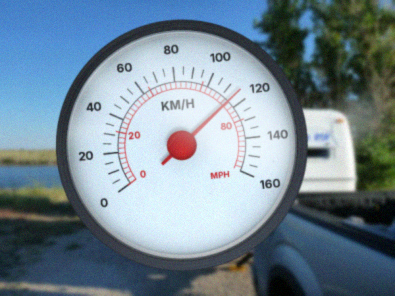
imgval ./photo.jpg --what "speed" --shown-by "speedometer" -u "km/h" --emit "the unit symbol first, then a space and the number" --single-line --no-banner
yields km/h 115
